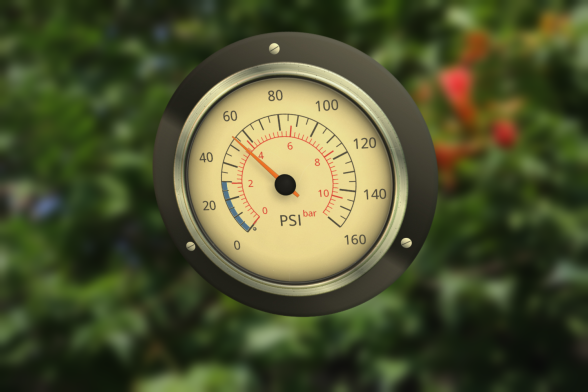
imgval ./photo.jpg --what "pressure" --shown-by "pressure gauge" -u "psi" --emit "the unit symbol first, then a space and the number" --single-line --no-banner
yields psi 55
